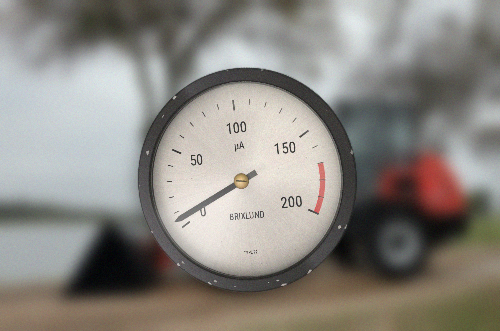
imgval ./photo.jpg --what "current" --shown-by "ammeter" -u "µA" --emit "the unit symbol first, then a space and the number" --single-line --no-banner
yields µA 5
